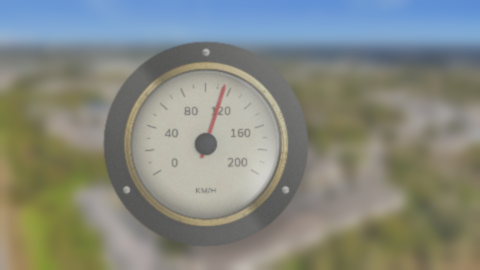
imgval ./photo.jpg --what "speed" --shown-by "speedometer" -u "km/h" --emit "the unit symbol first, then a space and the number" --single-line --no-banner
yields km/h 115
